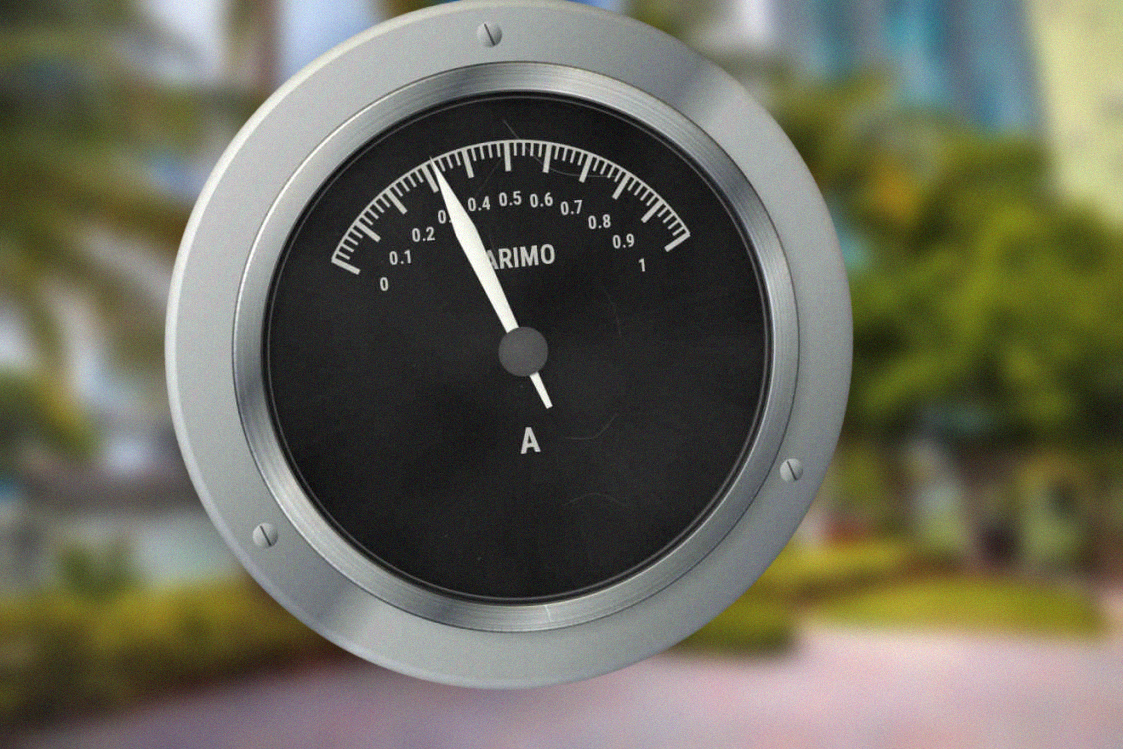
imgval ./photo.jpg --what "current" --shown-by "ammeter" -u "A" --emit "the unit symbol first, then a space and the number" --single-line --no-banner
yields A 0.32
